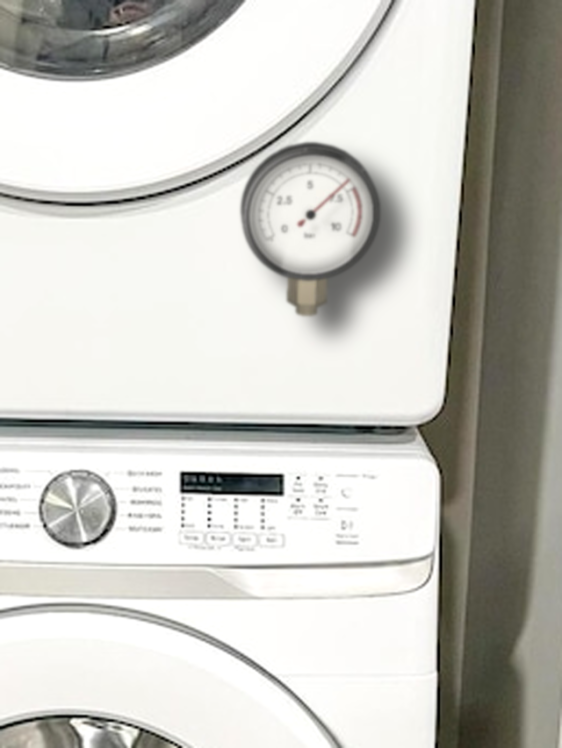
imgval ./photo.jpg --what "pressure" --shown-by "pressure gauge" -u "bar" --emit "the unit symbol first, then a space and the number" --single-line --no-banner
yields bar 7
